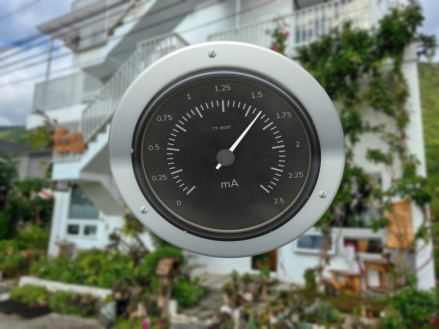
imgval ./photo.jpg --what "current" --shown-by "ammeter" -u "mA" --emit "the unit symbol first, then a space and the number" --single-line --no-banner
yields mA 1.6
